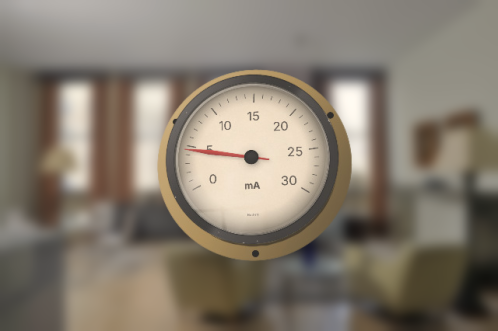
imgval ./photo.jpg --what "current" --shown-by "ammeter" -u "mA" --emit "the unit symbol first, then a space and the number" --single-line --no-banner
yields mA 4.5
